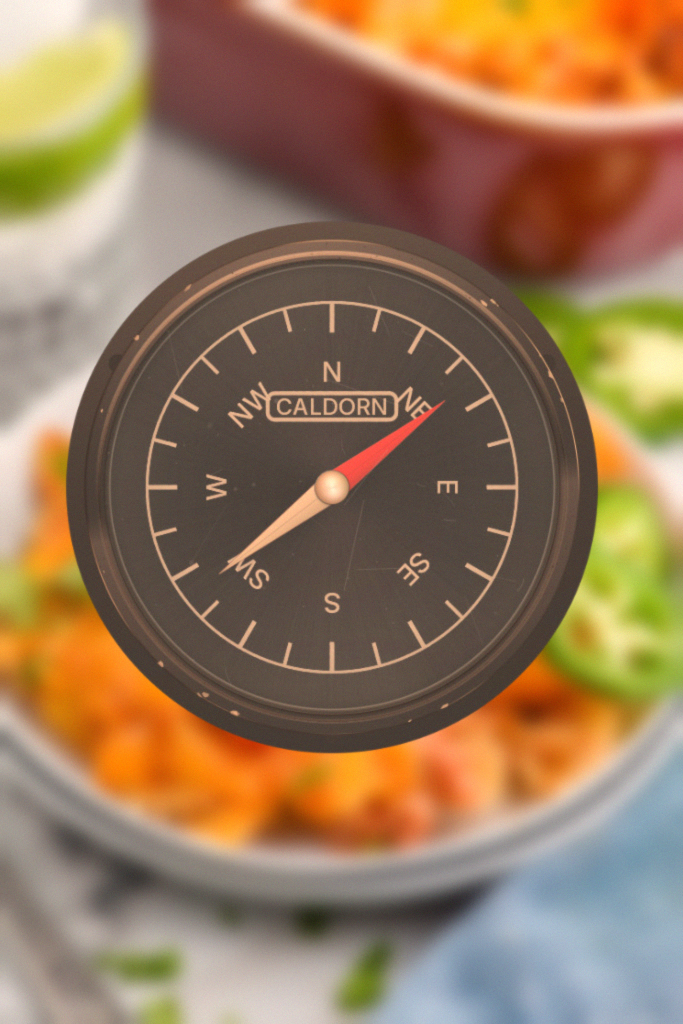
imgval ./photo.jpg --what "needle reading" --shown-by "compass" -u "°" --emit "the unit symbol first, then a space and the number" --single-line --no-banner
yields ° 52.5
